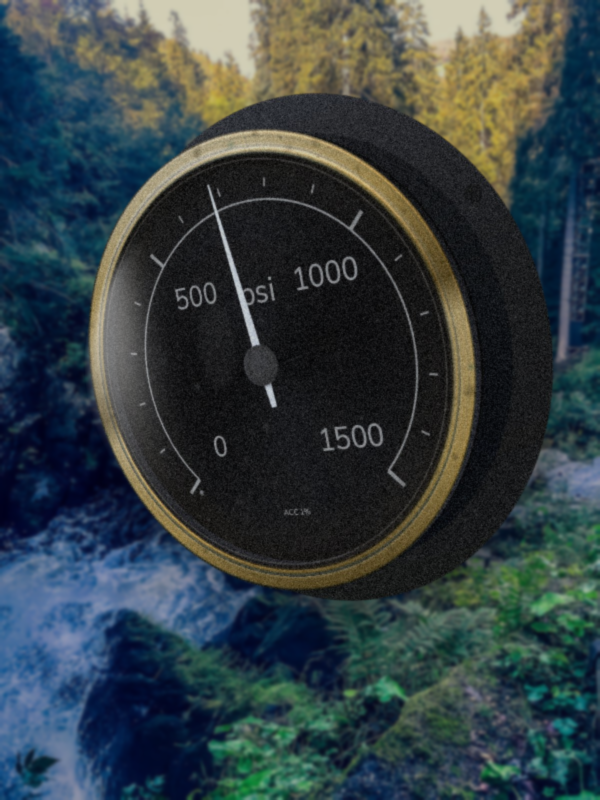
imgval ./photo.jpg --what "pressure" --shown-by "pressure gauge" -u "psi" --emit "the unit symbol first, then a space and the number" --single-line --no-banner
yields psi 700
